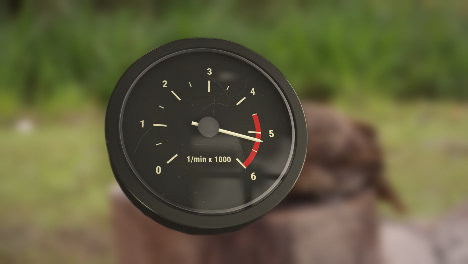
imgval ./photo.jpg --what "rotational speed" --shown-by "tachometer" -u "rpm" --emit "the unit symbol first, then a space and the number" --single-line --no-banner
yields rpm 5250
